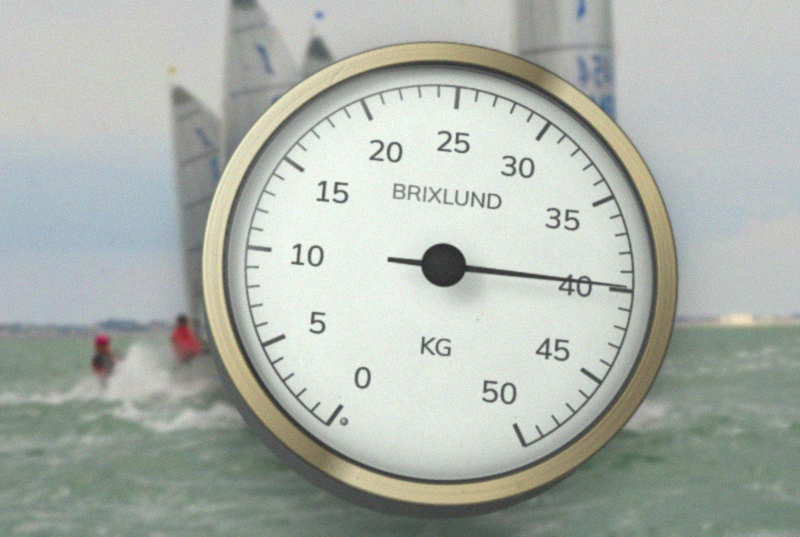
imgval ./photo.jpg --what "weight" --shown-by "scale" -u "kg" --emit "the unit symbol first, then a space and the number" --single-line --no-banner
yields kg 40
